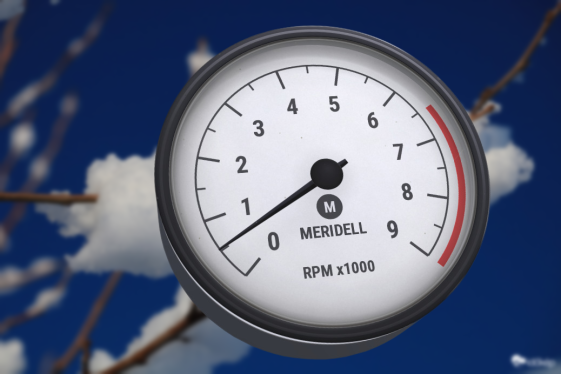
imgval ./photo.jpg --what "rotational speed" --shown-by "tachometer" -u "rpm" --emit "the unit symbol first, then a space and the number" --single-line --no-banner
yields rpm 500
